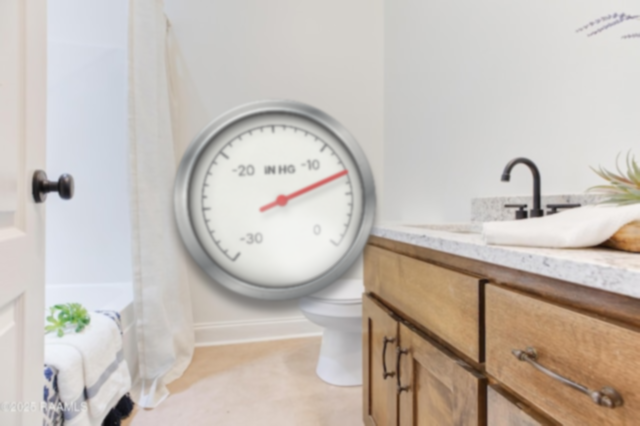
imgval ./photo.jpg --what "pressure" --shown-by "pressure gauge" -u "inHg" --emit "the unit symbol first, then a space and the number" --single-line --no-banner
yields inHg -7
